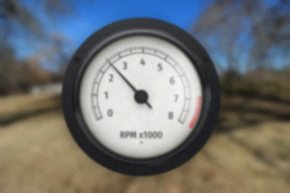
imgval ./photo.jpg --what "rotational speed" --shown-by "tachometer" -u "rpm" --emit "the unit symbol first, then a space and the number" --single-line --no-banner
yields rpm 2500
